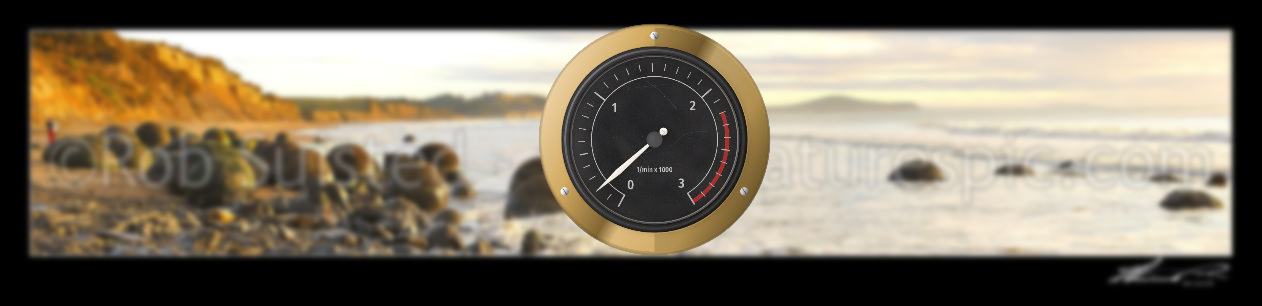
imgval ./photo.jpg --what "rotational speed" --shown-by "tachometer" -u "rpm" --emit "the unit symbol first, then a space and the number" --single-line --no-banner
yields rpm 200
